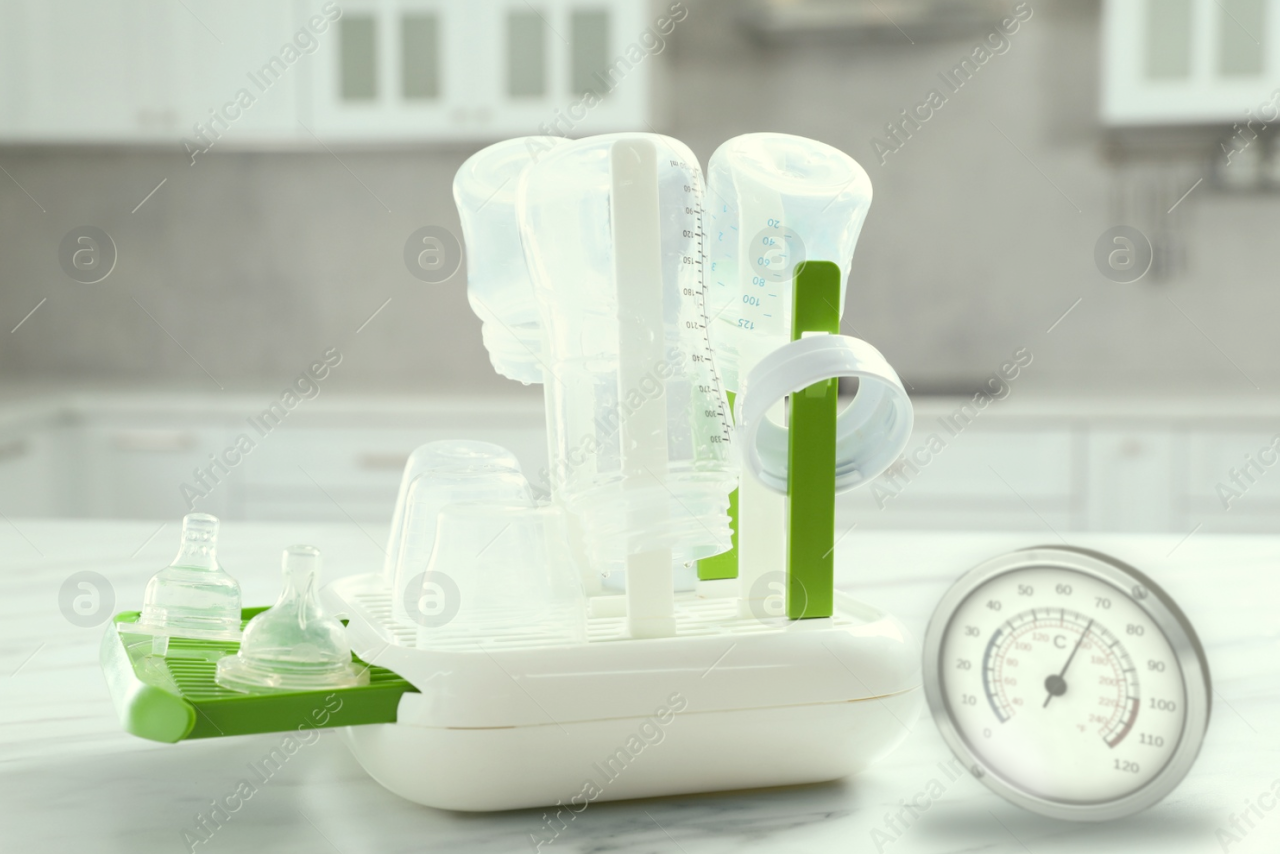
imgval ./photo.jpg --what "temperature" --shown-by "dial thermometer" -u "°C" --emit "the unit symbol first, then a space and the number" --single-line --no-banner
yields °C 70
